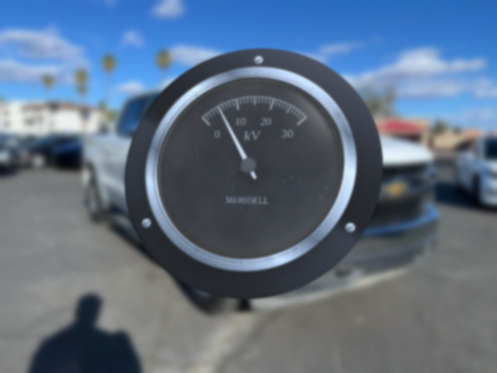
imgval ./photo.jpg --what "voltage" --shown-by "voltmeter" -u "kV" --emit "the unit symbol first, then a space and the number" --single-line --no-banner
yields kV 5
